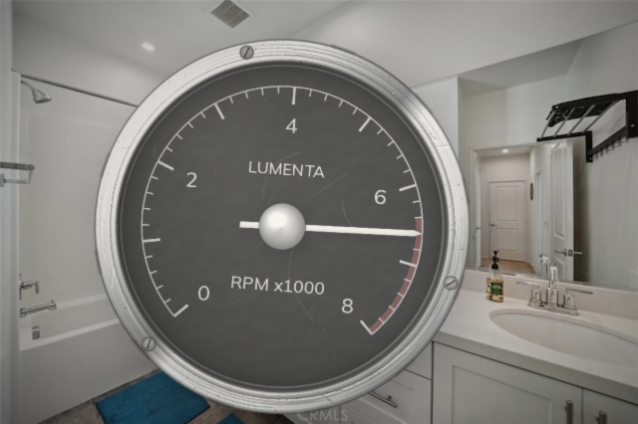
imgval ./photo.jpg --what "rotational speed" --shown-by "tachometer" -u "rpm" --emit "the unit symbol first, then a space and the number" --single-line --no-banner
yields rpm 6600
